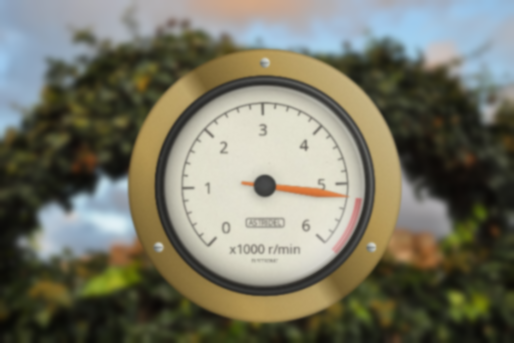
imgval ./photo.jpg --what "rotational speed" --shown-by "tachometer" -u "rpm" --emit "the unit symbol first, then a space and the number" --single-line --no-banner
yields rpm 5200
